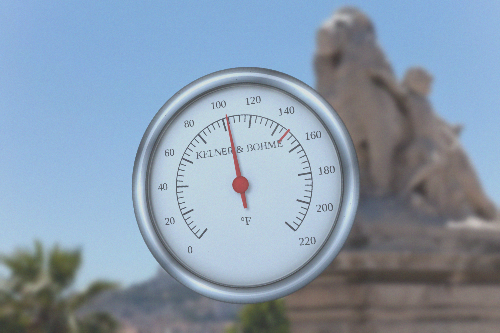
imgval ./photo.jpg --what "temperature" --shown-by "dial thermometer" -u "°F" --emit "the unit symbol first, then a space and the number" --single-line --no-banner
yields °F 104
